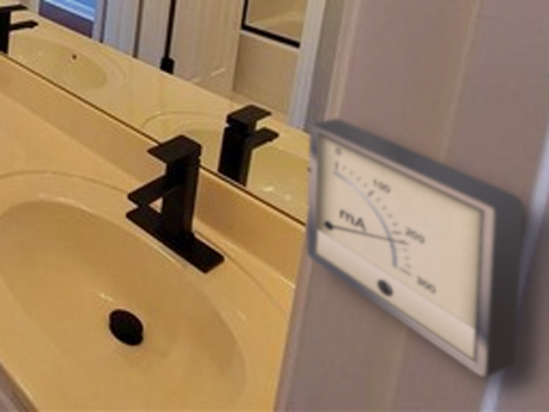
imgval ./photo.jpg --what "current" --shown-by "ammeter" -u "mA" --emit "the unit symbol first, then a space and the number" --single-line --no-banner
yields mA 220
